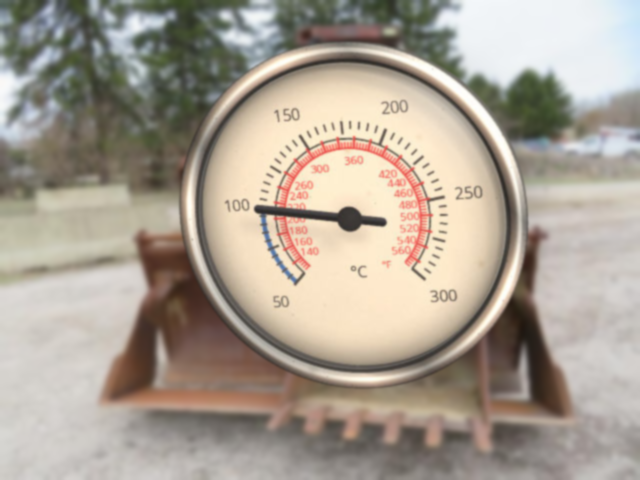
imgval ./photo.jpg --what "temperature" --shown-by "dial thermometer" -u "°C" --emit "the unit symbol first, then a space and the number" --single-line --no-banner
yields °C 100
